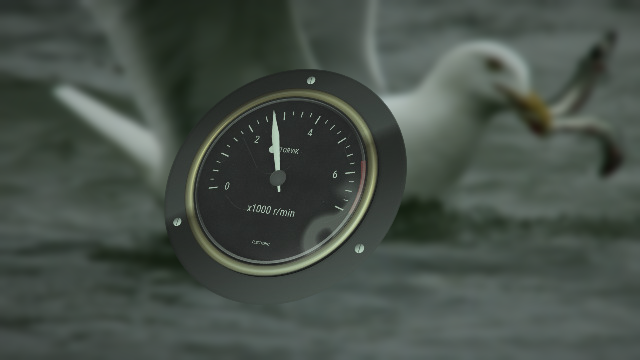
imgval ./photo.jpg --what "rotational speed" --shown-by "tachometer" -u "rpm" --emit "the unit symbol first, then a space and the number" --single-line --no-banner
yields rpm 2750
